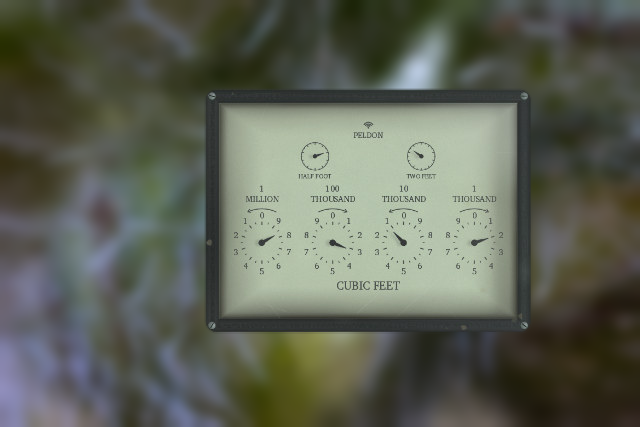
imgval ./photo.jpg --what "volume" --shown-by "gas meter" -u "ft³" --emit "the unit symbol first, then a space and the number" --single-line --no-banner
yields ft³ 831200
